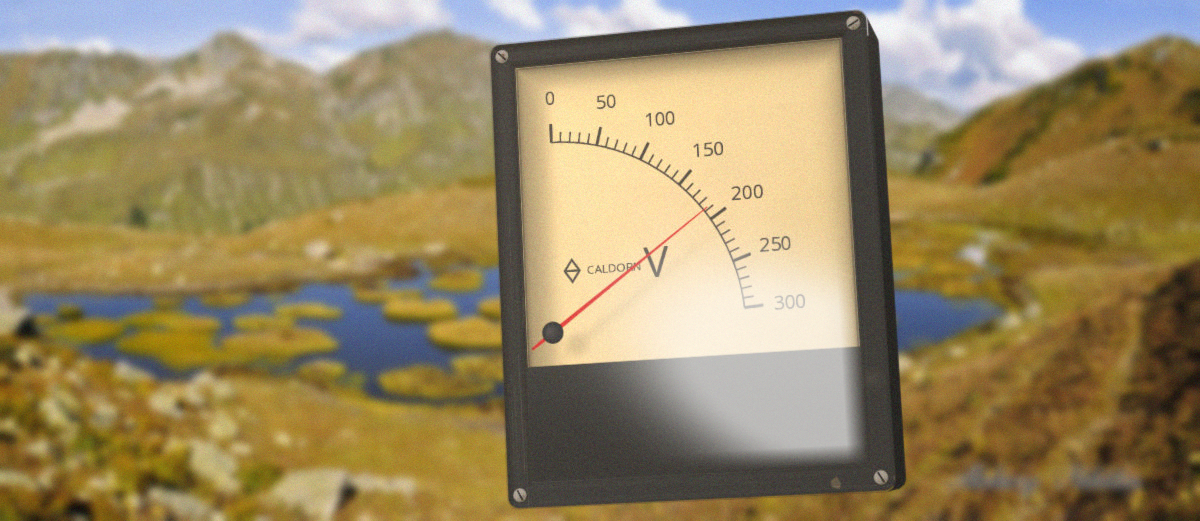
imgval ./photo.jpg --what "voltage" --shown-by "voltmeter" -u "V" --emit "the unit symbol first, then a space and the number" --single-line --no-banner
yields V 190
